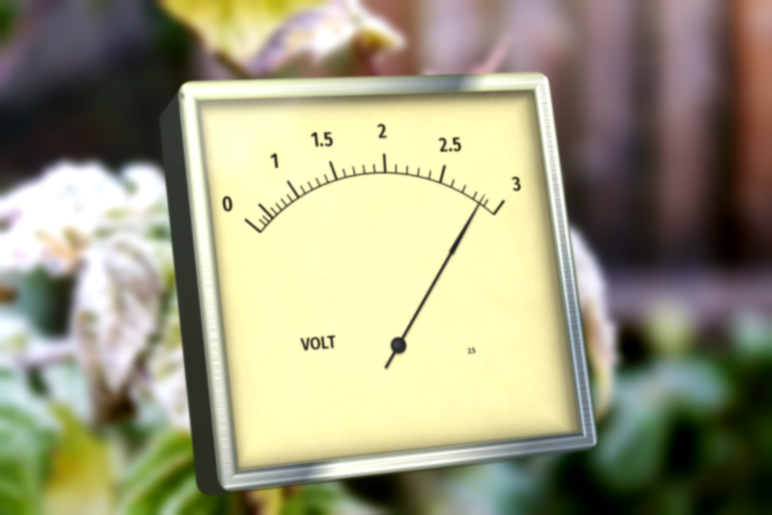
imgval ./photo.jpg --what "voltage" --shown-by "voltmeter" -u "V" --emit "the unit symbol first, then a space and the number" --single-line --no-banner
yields V 2.85
